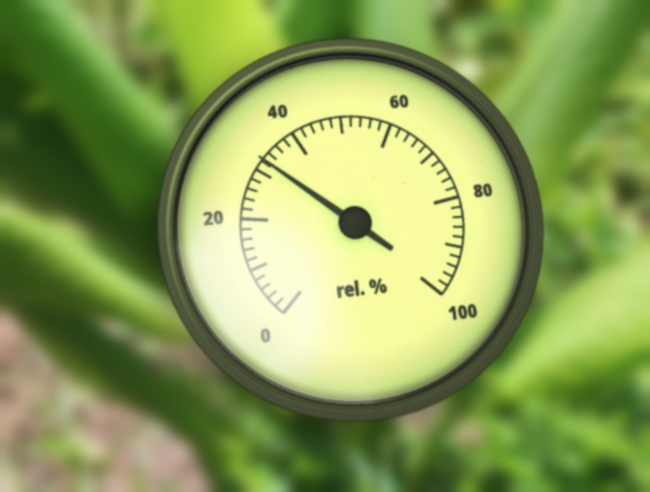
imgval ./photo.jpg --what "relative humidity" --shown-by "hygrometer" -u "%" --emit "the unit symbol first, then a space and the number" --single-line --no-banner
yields % 32
